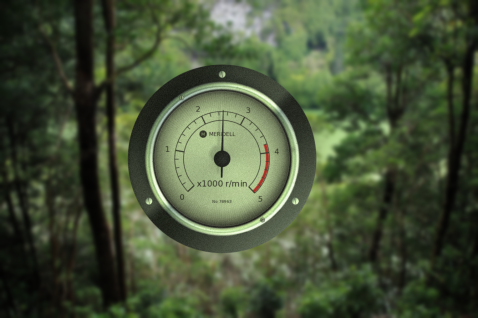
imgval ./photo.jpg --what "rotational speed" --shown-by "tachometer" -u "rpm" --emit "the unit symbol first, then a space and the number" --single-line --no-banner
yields rpm 2500
